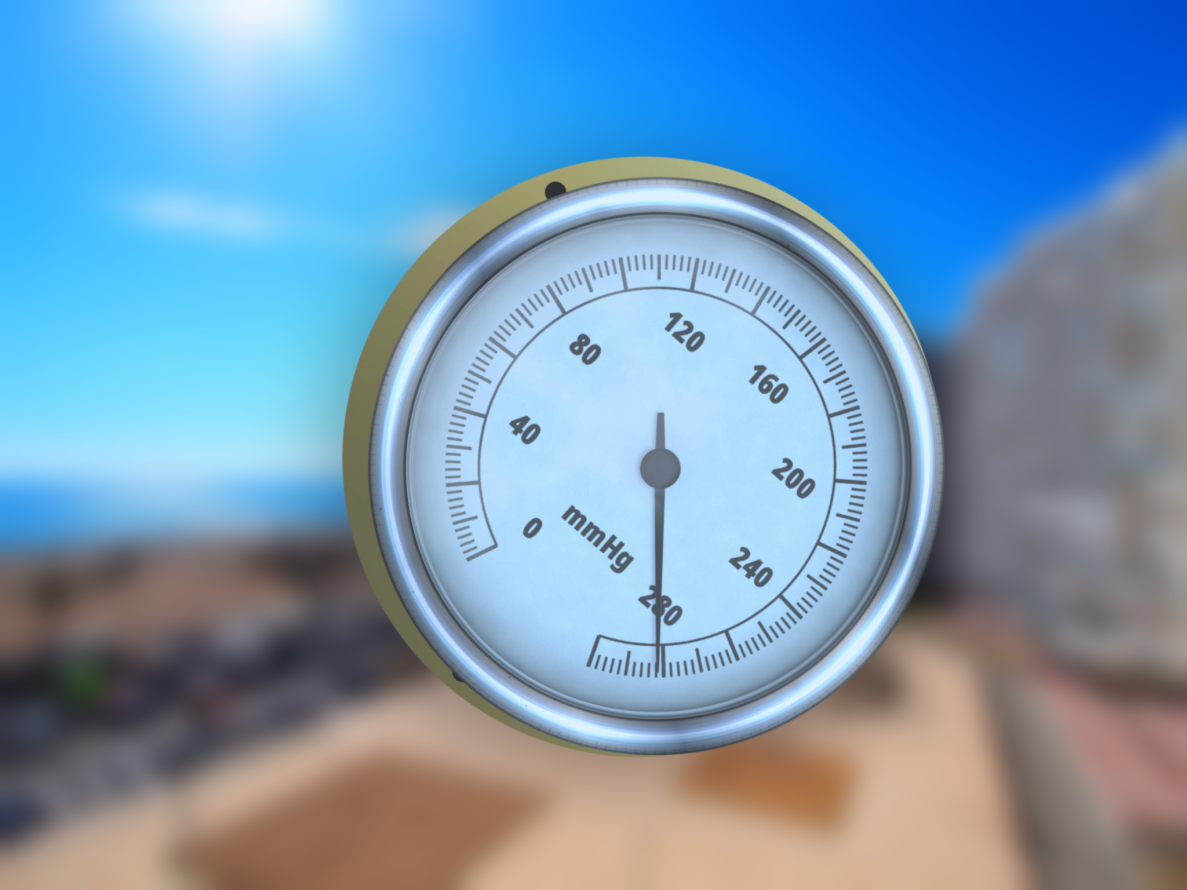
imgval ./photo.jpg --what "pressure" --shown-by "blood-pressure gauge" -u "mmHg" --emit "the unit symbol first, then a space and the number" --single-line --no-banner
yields mmHg 282
